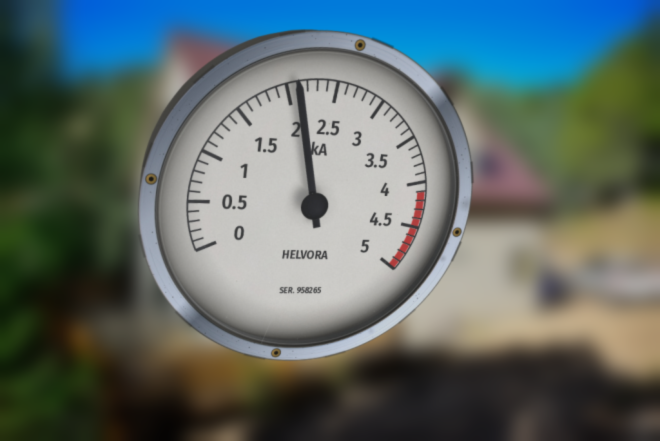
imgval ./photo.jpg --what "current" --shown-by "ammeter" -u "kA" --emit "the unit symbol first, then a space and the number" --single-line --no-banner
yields kA 2.1
